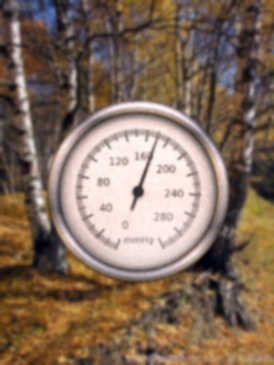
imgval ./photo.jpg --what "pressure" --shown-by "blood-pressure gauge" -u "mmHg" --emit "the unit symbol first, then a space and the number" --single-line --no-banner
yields mmHg 170
